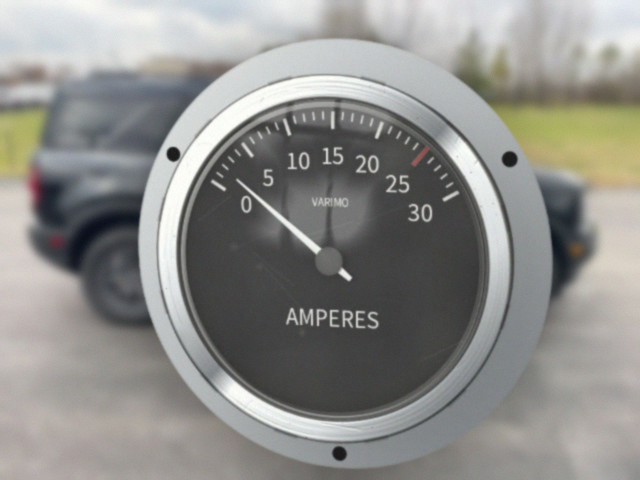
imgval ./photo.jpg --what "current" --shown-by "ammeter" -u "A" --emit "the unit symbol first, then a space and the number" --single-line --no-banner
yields A 2
